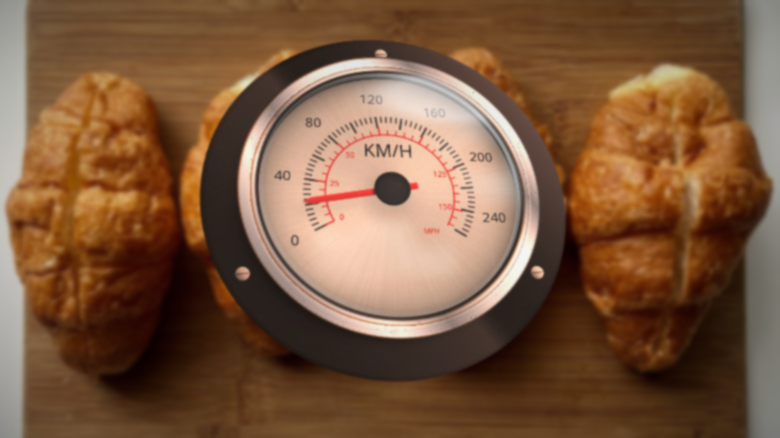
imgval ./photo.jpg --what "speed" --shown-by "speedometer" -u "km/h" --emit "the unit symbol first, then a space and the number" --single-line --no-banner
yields km/h 20
